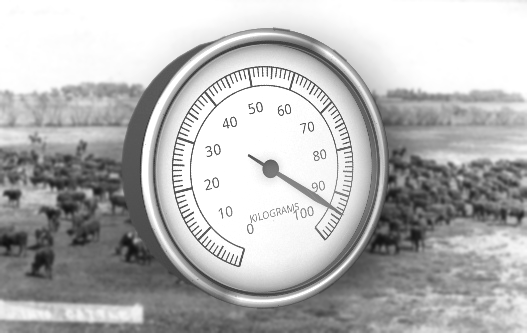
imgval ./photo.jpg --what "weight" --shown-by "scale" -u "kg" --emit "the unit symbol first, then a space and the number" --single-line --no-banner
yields kg 94
